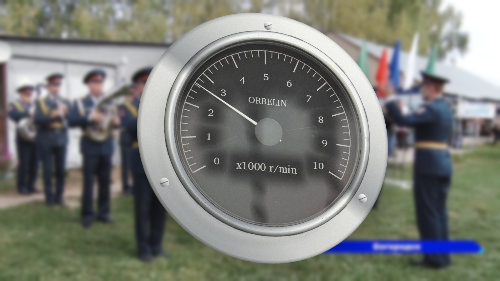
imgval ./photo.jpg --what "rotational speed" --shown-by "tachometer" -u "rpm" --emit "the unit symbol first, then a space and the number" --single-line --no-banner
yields rpm 2600
